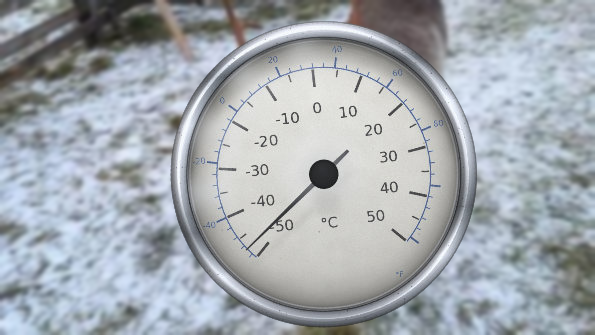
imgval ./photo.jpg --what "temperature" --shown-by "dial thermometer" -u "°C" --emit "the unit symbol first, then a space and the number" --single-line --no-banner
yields °C -47.5
